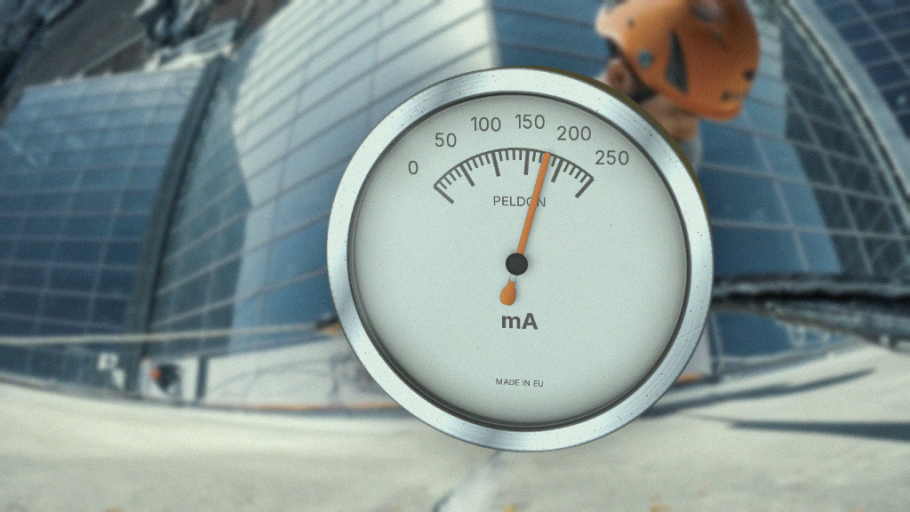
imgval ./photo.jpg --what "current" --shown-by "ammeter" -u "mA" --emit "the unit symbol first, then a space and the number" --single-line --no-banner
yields mA 180
